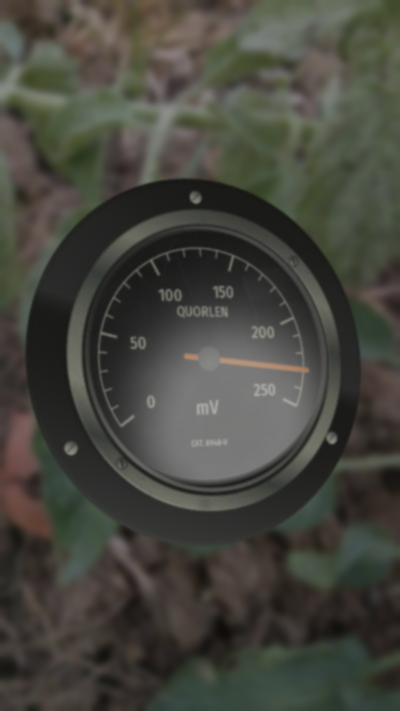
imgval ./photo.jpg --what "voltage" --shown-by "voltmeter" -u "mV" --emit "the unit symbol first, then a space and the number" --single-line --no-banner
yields mV 230
